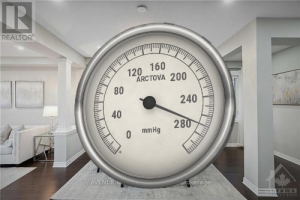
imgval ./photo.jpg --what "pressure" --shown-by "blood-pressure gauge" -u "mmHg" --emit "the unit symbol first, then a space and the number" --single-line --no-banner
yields mmHg 270
